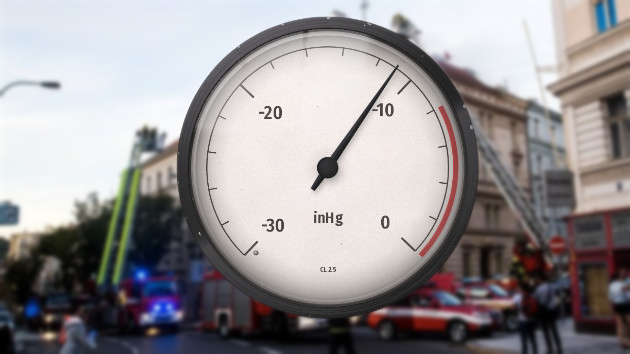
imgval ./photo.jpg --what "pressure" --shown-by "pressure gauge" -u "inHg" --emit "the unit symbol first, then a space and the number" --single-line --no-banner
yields inHg -11
